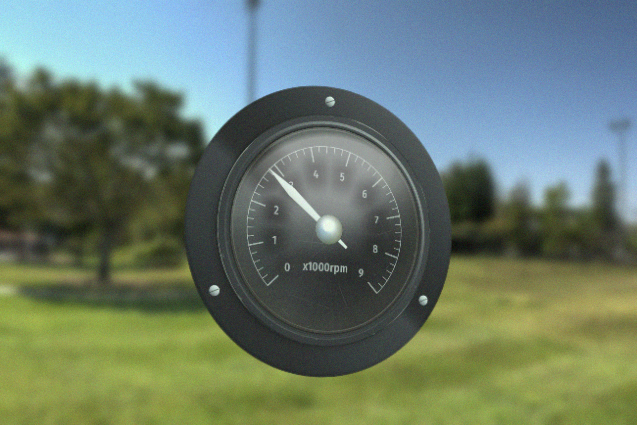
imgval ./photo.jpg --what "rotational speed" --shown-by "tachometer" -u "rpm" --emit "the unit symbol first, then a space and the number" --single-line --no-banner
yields rpm 2800
